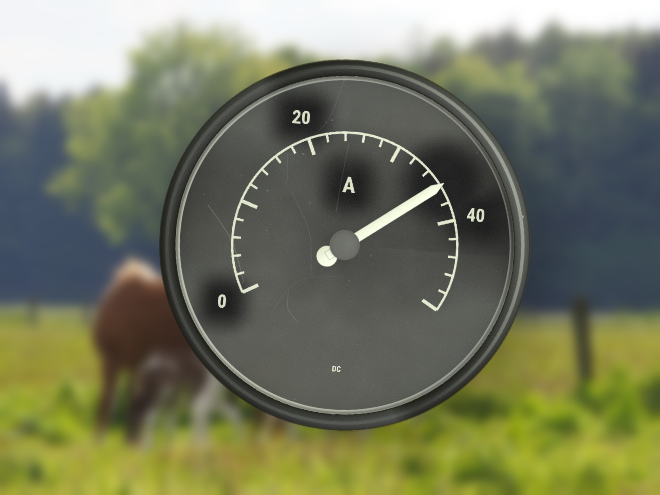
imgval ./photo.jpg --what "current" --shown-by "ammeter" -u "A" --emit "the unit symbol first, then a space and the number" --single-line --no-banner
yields A 36
